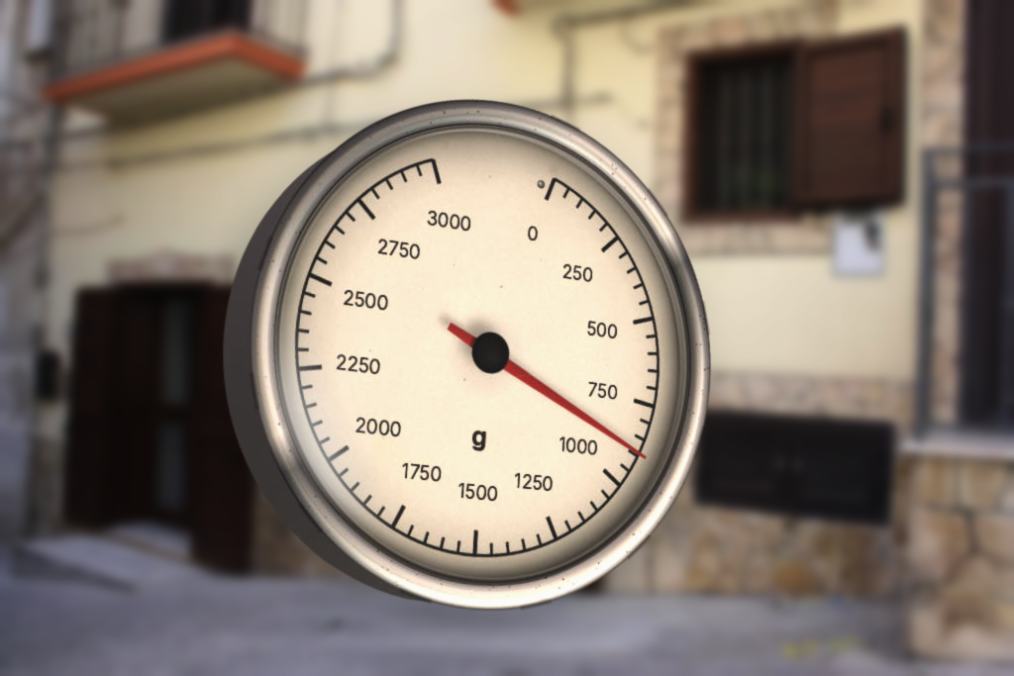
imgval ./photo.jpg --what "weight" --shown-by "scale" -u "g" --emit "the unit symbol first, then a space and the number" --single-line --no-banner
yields g 900
